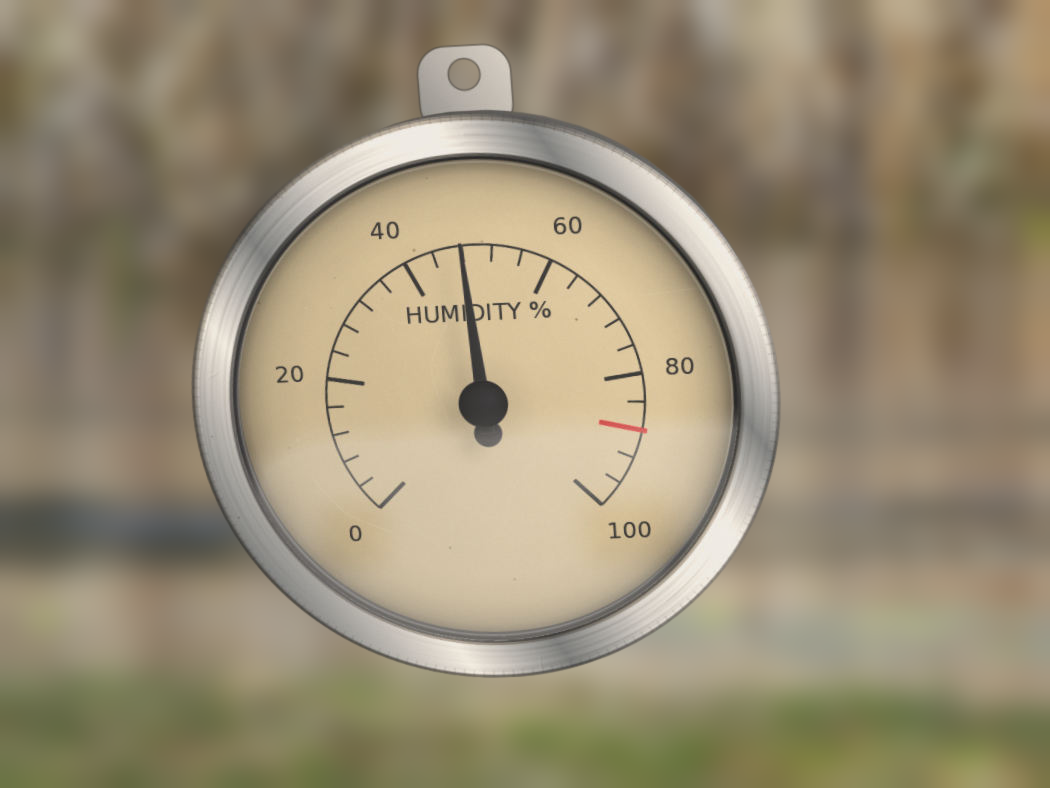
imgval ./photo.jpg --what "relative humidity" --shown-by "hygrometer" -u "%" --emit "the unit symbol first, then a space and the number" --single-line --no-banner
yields % 48
